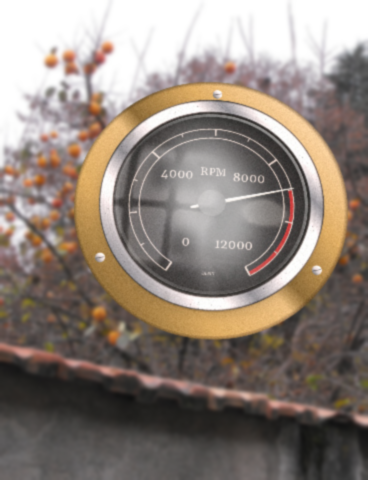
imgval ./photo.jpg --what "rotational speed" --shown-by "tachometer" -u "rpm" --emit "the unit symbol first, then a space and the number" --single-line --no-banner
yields rpm 9000
